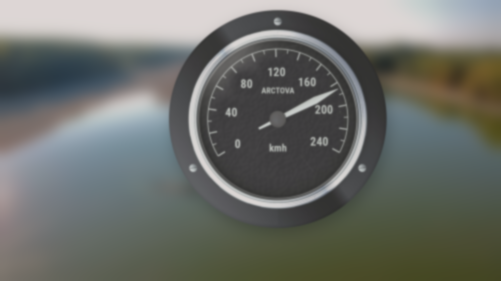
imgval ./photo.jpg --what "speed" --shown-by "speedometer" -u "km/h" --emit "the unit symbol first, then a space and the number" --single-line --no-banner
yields km/h 185
